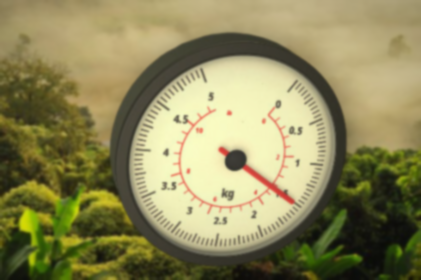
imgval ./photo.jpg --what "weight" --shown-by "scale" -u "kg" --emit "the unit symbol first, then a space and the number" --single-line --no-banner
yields kg 1.5
